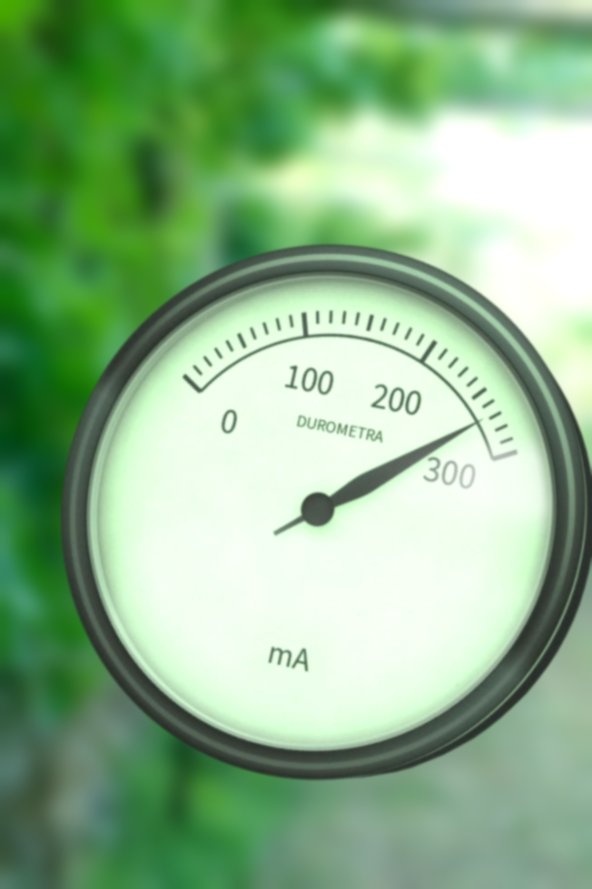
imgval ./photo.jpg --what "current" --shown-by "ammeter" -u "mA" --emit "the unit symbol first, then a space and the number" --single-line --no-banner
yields mA 270
